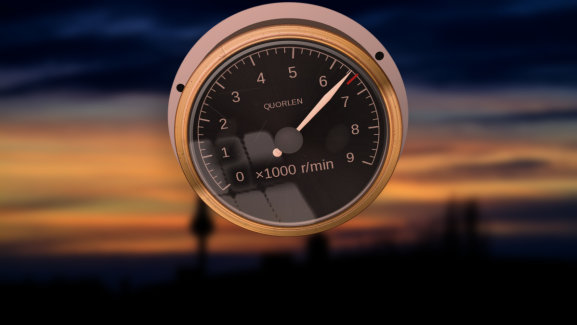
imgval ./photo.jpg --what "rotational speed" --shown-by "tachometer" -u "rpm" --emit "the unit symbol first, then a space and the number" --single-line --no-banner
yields rpm 6400
